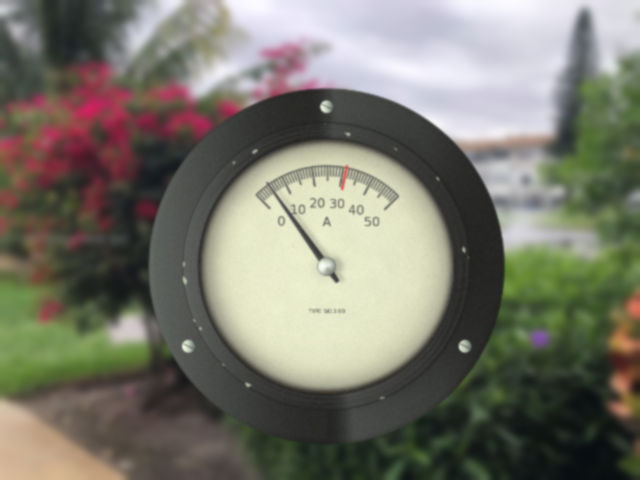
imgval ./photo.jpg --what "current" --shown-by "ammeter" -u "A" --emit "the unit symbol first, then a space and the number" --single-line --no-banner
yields A 5
